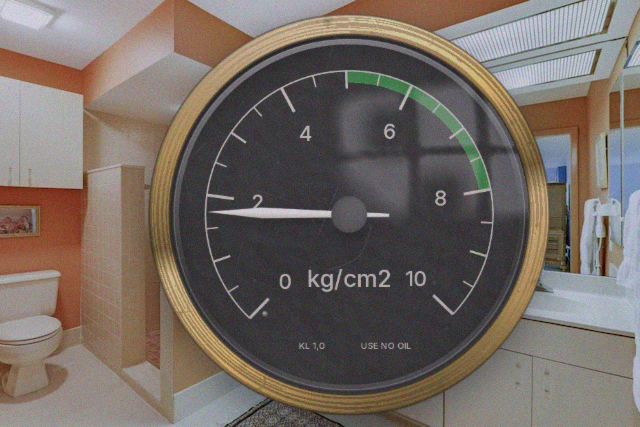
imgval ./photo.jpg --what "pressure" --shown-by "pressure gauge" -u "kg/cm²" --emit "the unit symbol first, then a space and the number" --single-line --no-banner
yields kg/cm² 1.75
